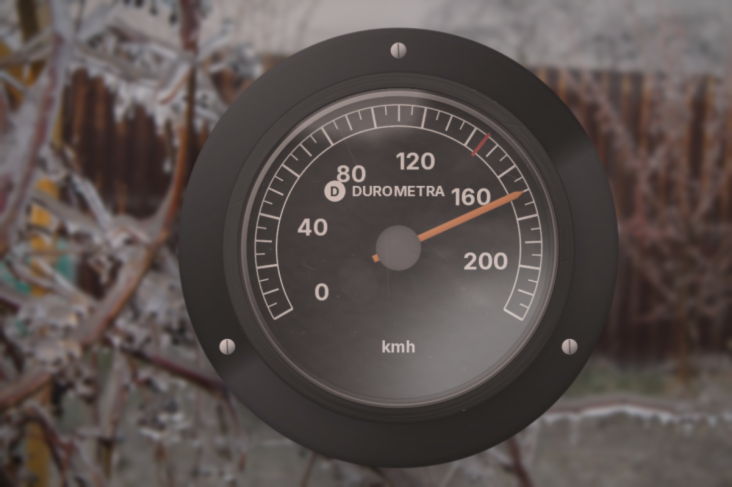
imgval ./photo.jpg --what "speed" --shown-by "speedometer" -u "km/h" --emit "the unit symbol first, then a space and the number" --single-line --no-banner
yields km/h 170
